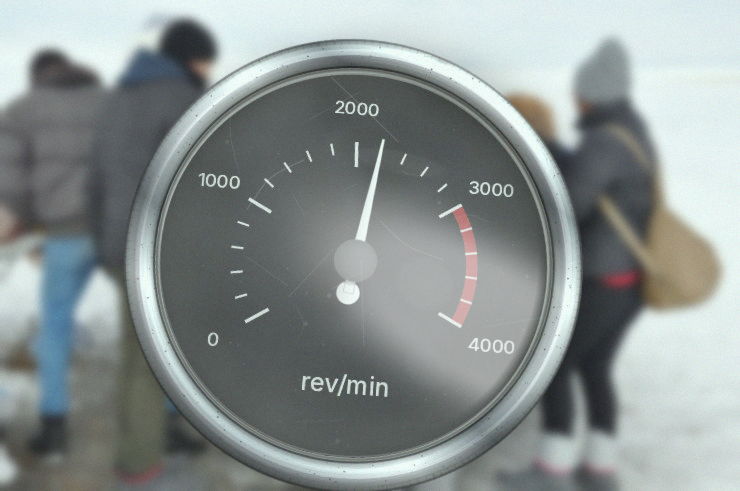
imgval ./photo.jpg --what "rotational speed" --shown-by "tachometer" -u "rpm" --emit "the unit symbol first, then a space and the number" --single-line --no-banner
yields rpm 2200
